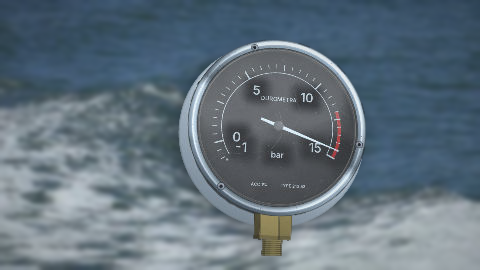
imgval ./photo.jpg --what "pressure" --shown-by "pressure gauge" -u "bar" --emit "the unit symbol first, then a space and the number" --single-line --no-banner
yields bar 14.5
